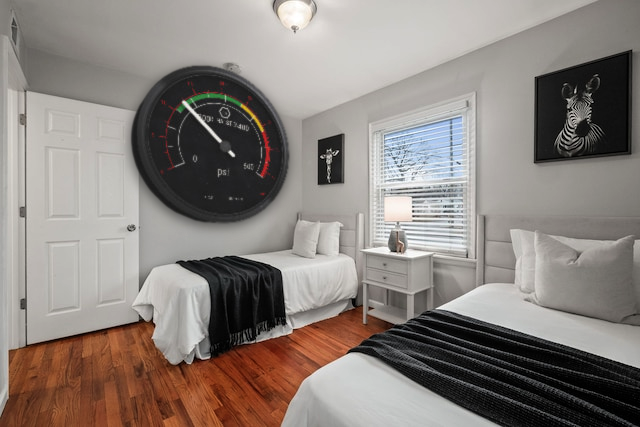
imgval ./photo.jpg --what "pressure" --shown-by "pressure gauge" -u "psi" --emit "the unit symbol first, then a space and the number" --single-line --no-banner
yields psi 175
